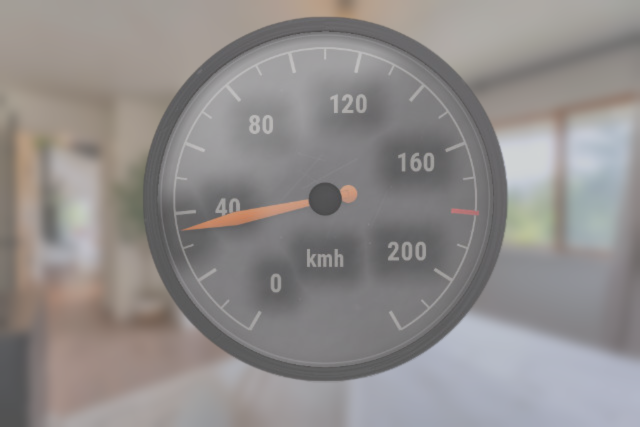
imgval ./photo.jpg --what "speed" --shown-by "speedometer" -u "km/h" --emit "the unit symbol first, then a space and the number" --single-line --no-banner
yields km/h 35
